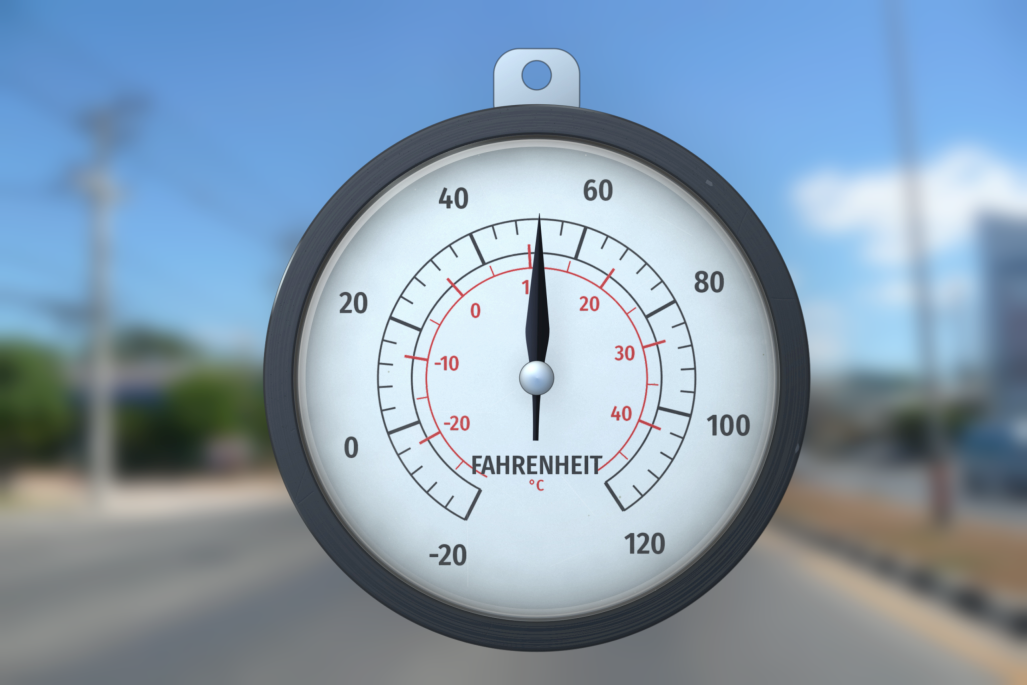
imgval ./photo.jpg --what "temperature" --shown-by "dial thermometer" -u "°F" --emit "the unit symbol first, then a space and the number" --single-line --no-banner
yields °F 52
